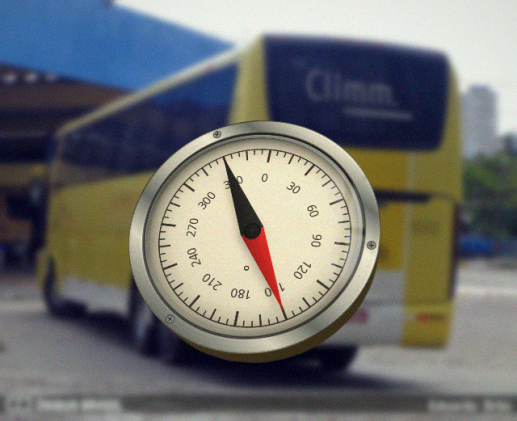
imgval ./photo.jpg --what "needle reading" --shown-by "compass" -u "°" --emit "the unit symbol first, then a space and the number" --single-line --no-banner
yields ° 150
